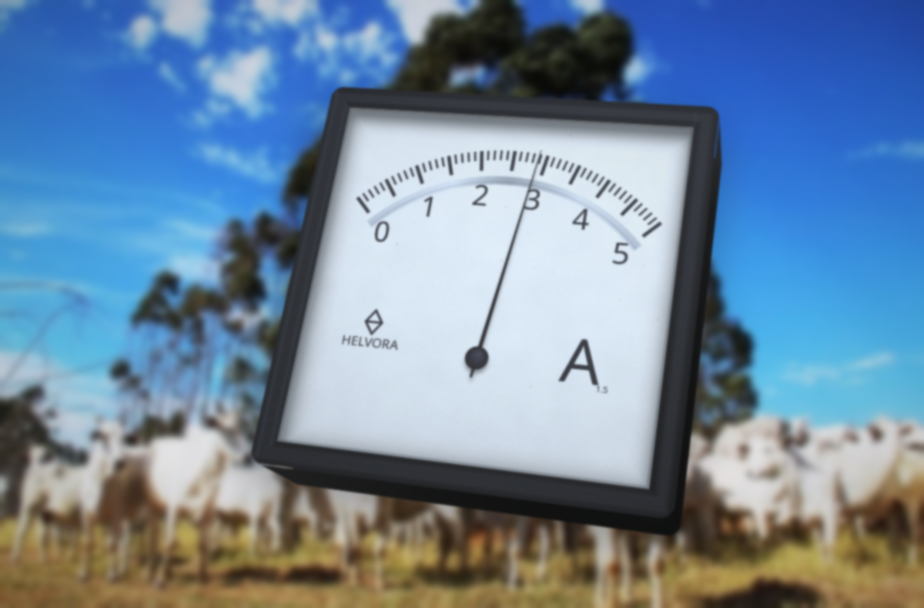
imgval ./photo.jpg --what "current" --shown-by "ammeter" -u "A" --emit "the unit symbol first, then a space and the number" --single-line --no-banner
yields A 2.9
